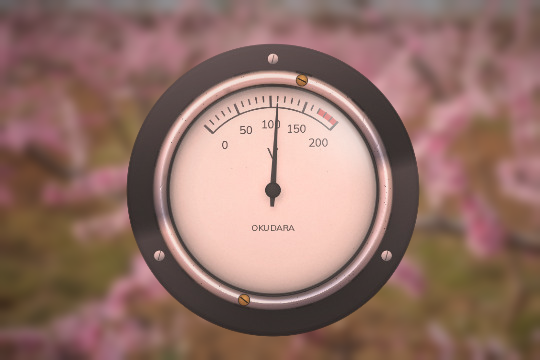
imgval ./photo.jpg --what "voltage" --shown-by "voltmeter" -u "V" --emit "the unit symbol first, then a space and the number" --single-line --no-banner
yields V 110
